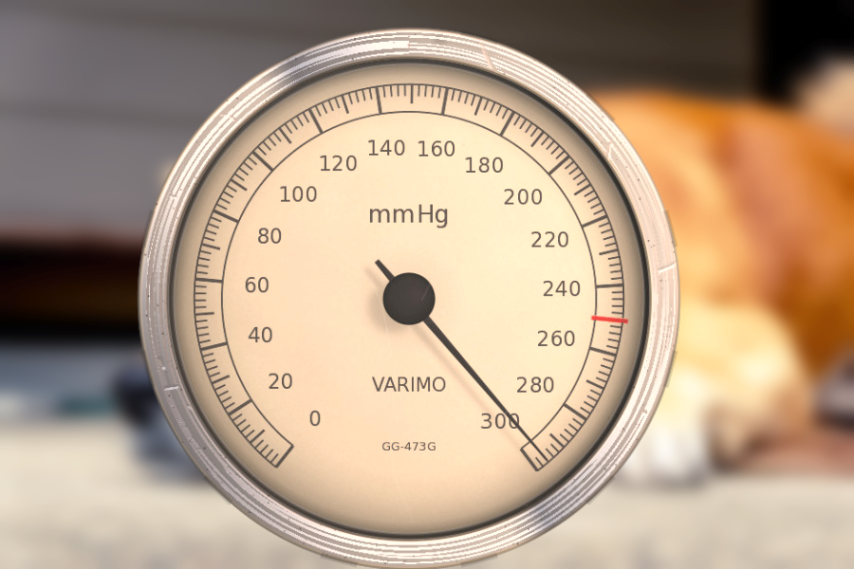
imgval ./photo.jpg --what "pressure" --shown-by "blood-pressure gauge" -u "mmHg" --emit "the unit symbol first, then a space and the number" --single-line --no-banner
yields mmHg 296
